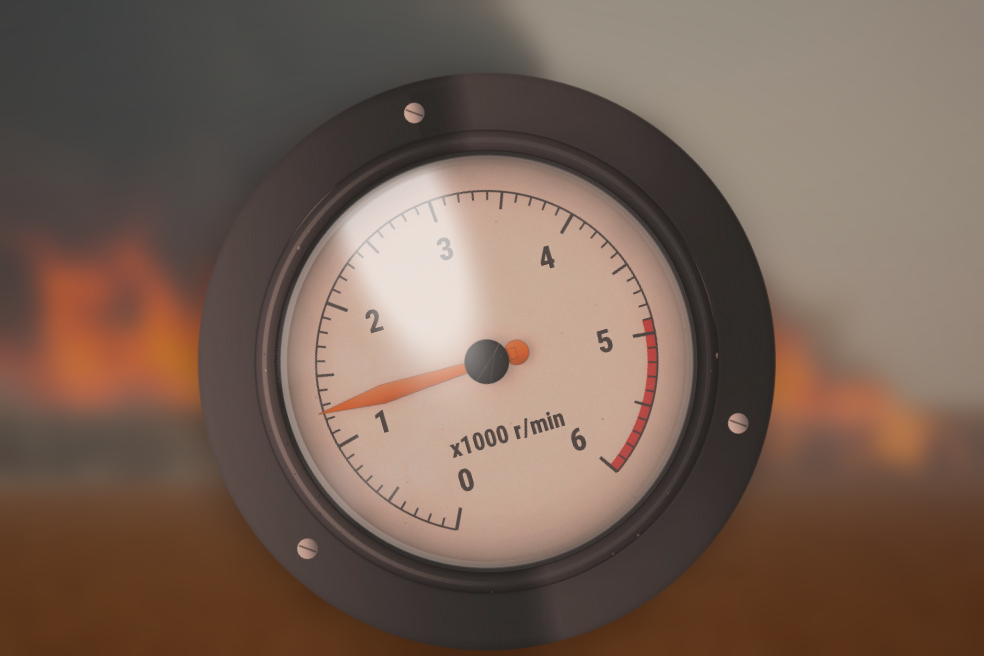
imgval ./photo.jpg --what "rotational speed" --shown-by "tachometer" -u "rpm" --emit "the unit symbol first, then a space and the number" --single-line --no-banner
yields rpm 1250
